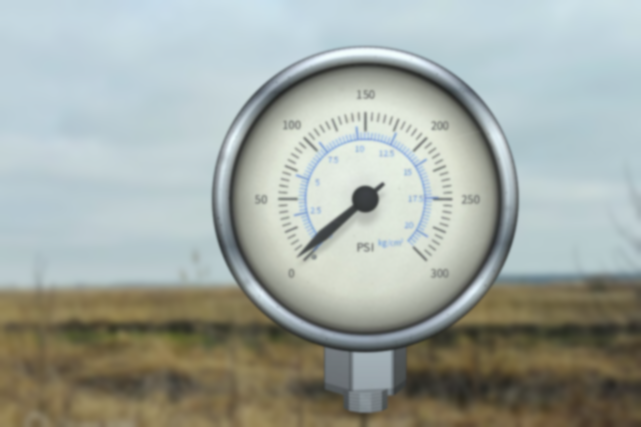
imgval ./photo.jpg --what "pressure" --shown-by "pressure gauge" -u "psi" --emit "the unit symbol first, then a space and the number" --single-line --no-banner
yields psi 5
